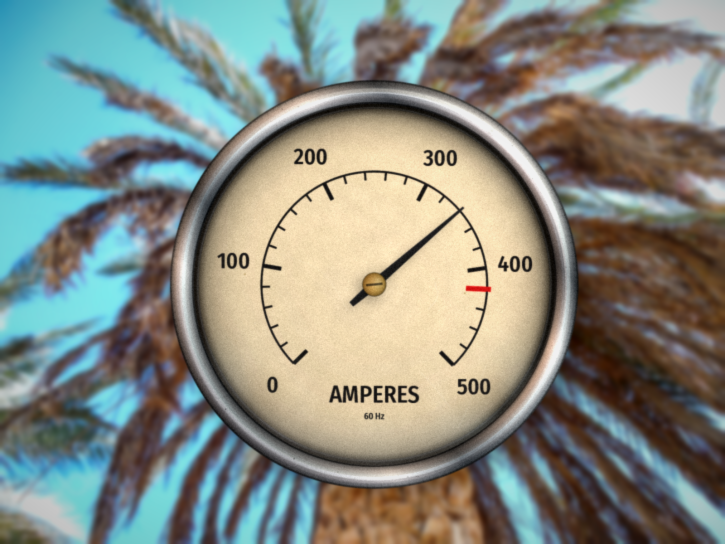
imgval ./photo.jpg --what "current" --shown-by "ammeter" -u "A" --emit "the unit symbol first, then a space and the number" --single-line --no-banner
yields A 340
